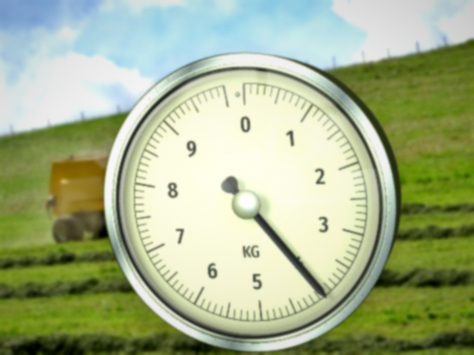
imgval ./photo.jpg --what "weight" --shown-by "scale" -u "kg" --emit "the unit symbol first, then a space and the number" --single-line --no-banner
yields kg 4
